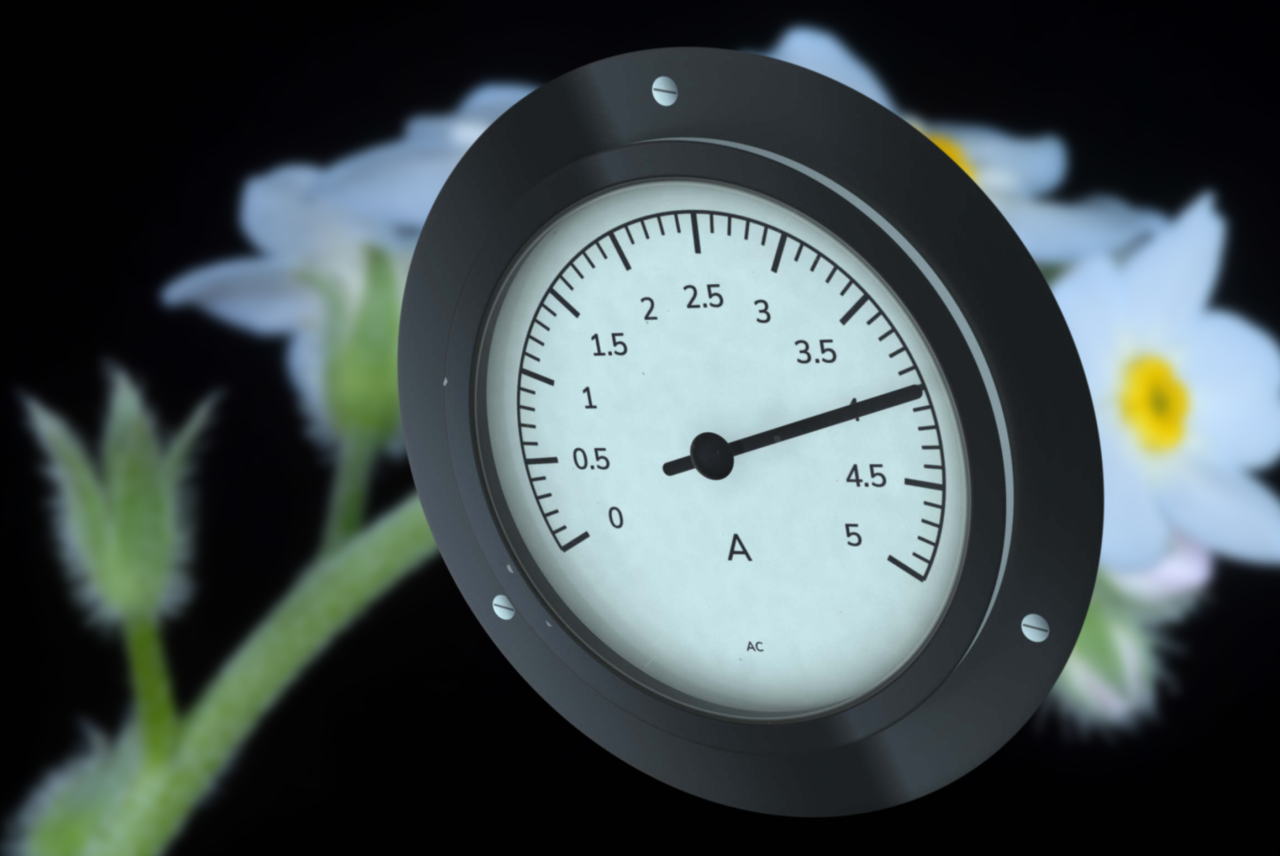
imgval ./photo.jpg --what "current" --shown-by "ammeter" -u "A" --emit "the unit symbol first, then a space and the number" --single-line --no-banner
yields A 4
